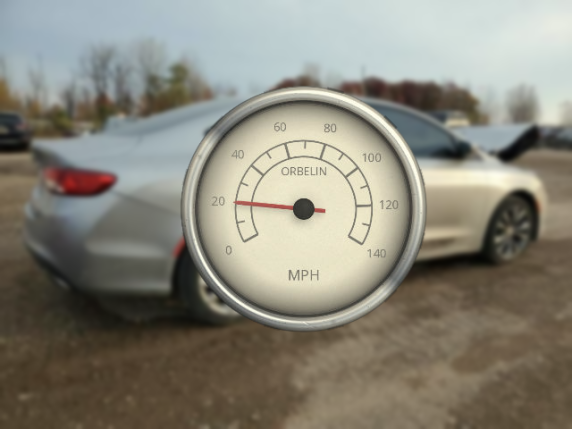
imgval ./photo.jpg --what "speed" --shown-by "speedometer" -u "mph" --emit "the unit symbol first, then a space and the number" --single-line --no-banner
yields mph 20
